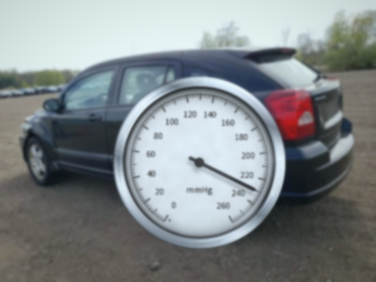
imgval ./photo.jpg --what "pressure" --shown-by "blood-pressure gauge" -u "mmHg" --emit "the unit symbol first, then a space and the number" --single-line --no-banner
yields mmHg 230
